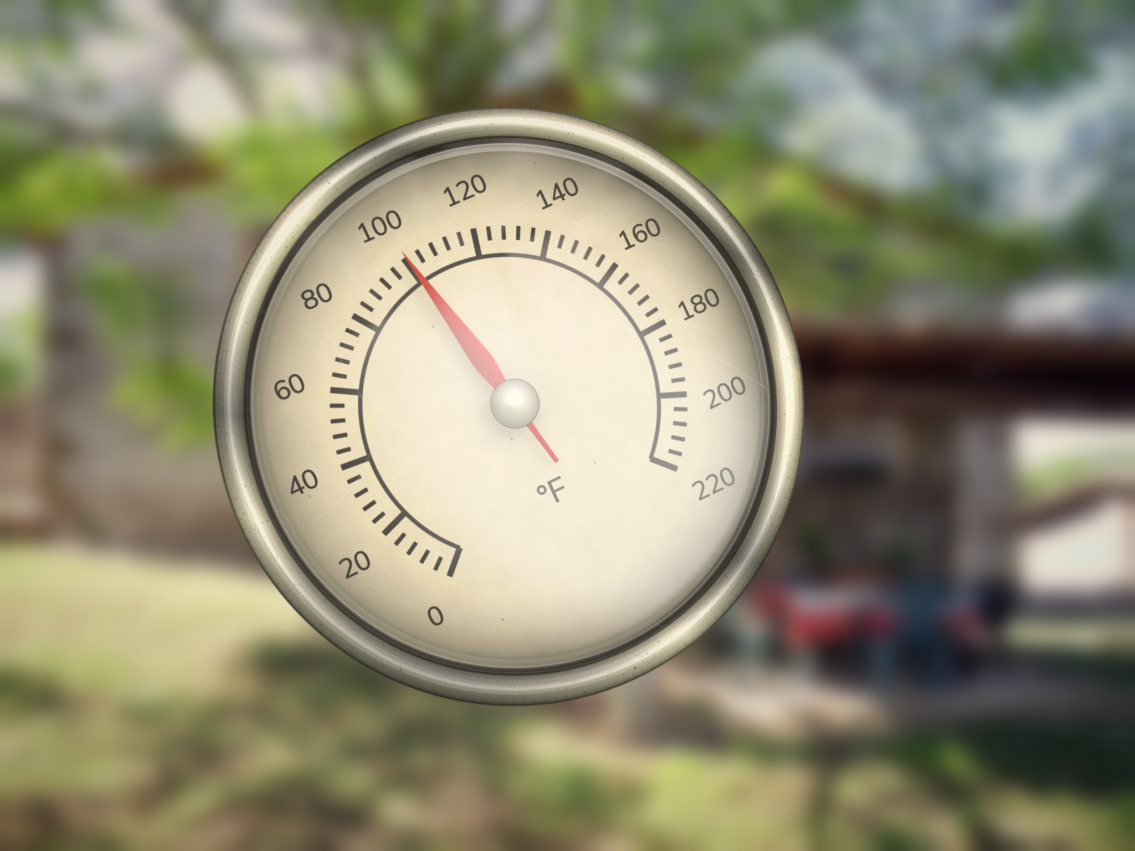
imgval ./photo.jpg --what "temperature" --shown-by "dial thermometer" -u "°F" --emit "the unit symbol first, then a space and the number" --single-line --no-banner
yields °F 100
